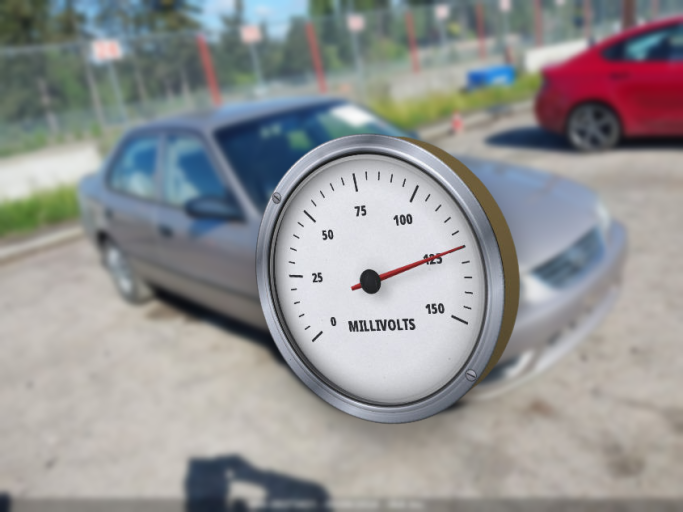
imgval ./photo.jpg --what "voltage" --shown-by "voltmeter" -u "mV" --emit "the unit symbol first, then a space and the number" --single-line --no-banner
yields mV 125
